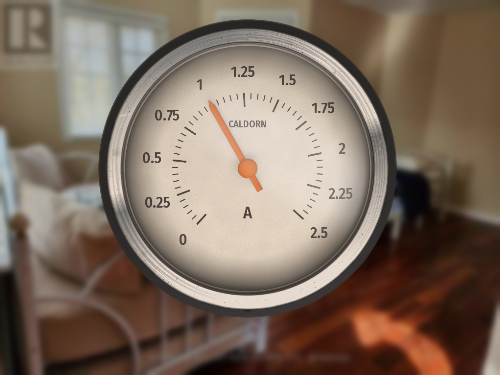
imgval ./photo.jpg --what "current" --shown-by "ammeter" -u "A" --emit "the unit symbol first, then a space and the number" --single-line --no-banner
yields A 1
